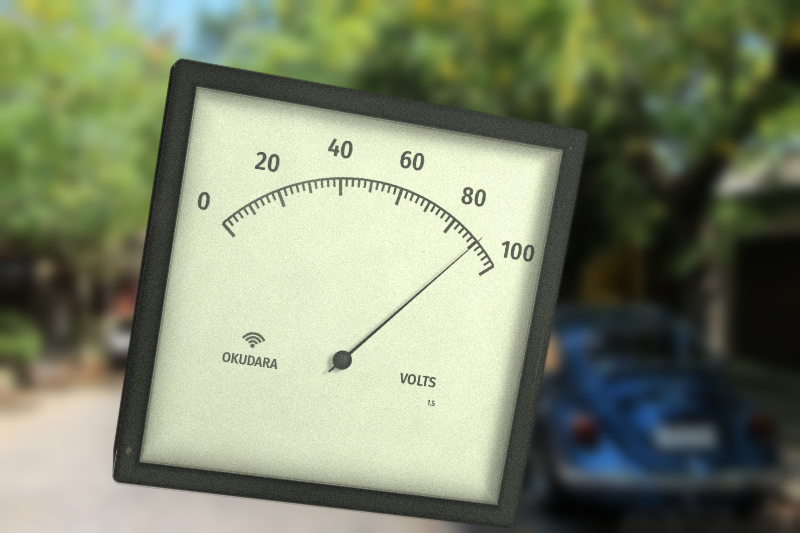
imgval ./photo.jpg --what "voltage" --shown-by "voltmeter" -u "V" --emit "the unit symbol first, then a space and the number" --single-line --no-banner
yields V 90
